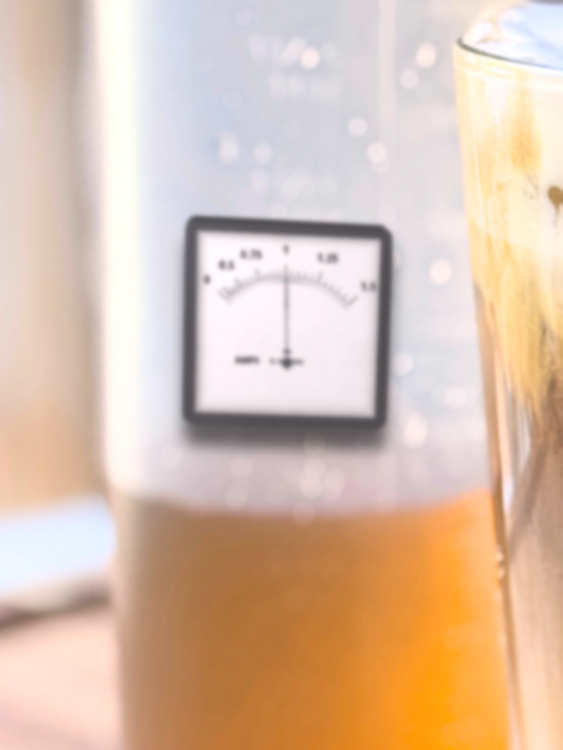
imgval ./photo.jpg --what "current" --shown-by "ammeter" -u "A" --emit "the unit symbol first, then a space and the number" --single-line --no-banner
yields A 1
